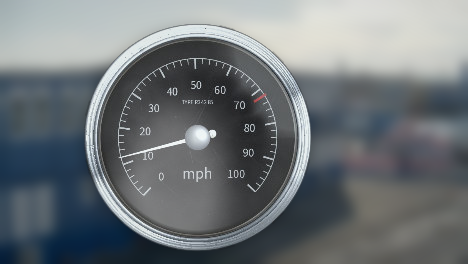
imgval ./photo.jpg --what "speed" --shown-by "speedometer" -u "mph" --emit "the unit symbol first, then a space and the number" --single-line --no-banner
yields mph 12
